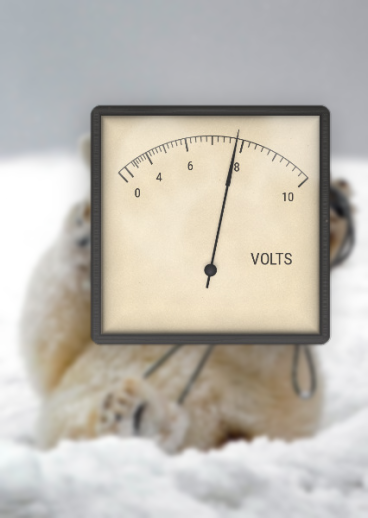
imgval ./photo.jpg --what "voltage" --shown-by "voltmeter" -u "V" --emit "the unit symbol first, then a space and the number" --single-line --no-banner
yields V 7.8
